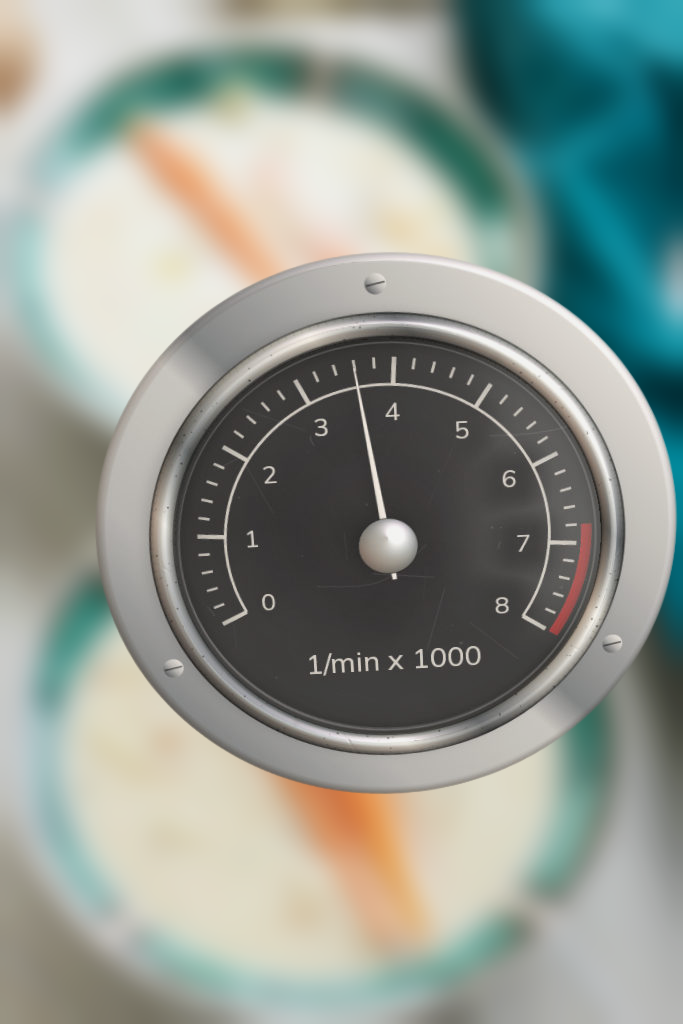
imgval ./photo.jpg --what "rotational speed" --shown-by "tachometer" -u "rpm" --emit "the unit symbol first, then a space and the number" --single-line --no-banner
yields rpm 3600
